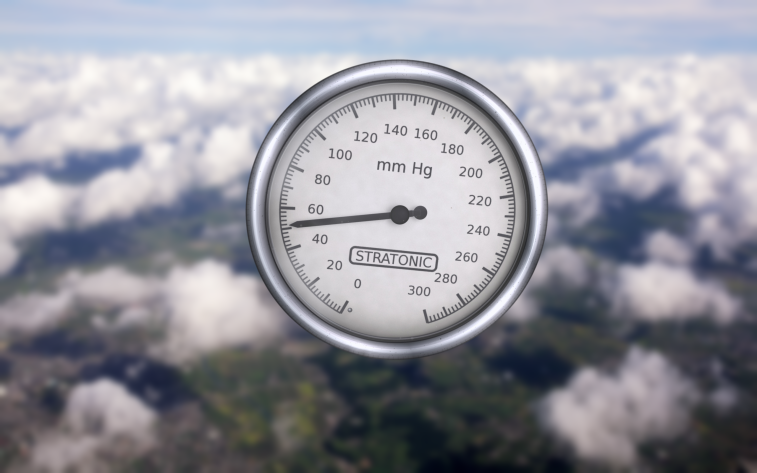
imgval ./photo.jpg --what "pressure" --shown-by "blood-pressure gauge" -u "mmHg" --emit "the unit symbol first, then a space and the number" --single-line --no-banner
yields mmHg 52
